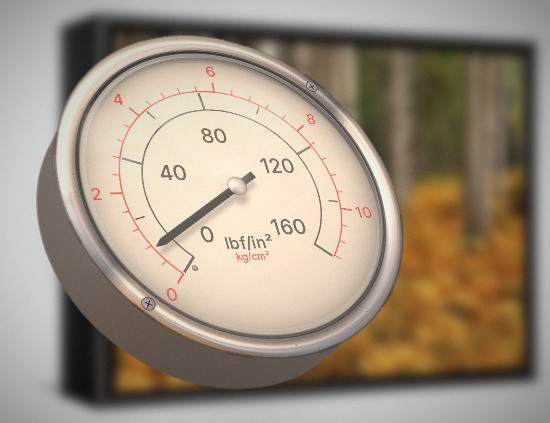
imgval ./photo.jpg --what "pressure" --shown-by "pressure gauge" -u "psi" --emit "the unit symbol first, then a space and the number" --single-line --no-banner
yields psi 10
